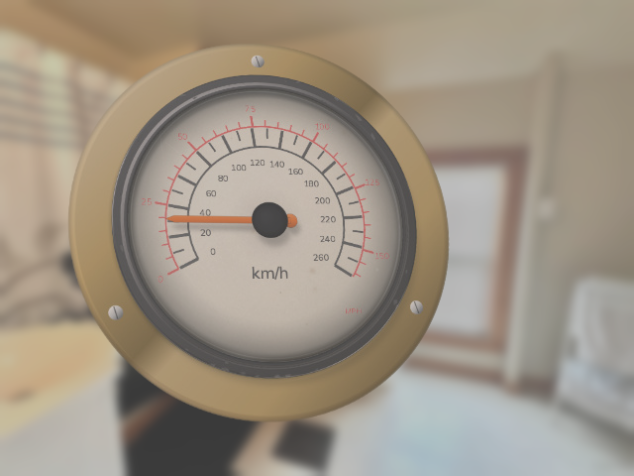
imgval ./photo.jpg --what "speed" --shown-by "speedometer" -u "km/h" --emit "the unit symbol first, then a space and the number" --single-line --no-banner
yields km/h 30
